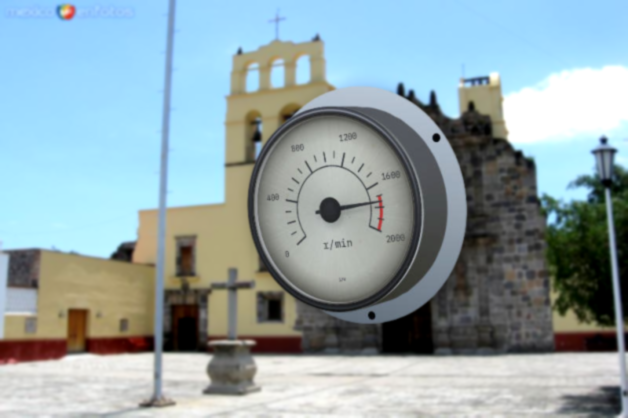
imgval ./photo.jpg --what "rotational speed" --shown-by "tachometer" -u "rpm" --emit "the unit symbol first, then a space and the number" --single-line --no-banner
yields rpm 1750
